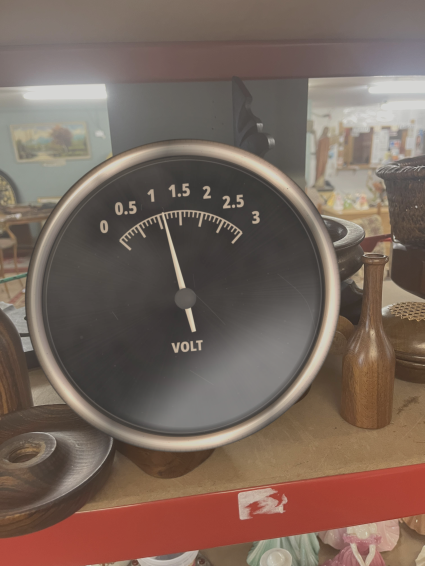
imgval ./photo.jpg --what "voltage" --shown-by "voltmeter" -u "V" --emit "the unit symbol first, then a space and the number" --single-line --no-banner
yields V 1.1
